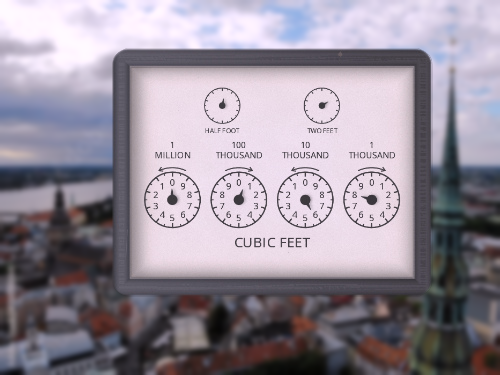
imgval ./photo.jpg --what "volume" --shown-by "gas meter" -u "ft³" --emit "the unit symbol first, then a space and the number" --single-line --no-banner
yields ft³ 5800
